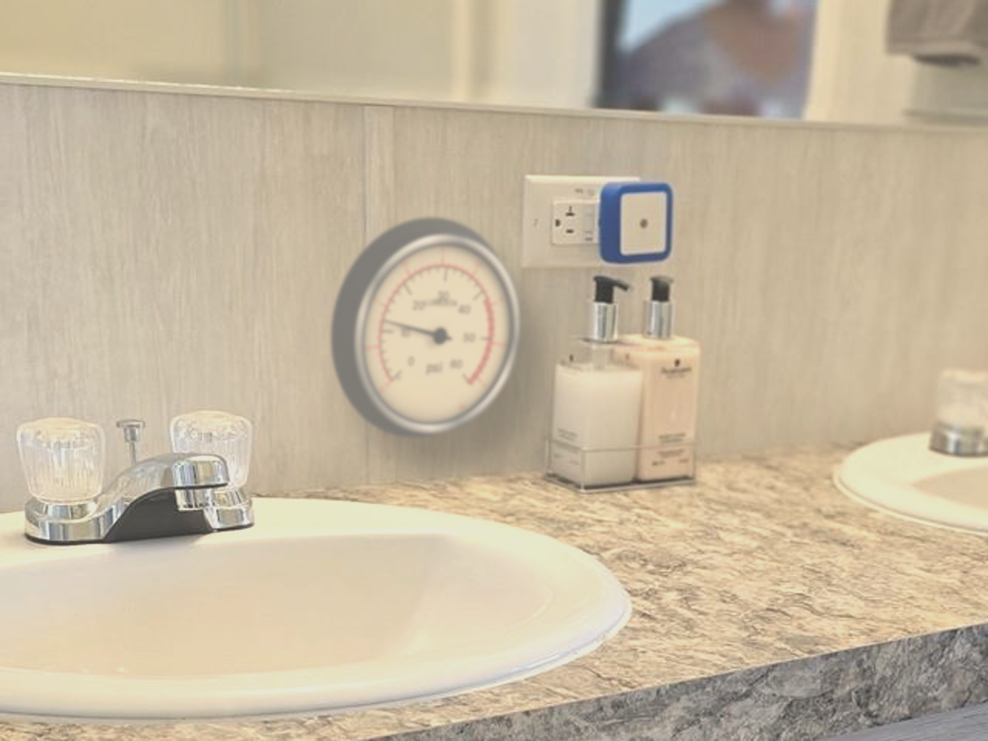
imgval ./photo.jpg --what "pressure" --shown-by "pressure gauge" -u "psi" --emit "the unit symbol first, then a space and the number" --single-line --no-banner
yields psi 12
